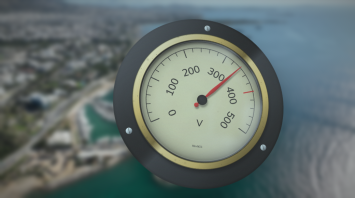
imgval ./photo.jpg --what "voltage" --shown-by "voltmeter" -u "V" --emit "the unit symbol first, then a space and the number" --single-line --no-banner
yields V 340
